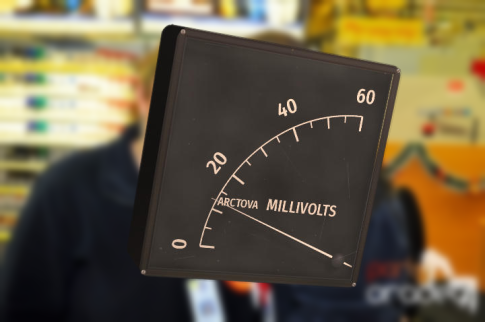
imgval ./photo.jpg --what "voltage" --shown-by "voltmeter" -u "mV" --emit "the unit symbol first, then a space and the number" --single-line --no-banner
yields mV 12.5
